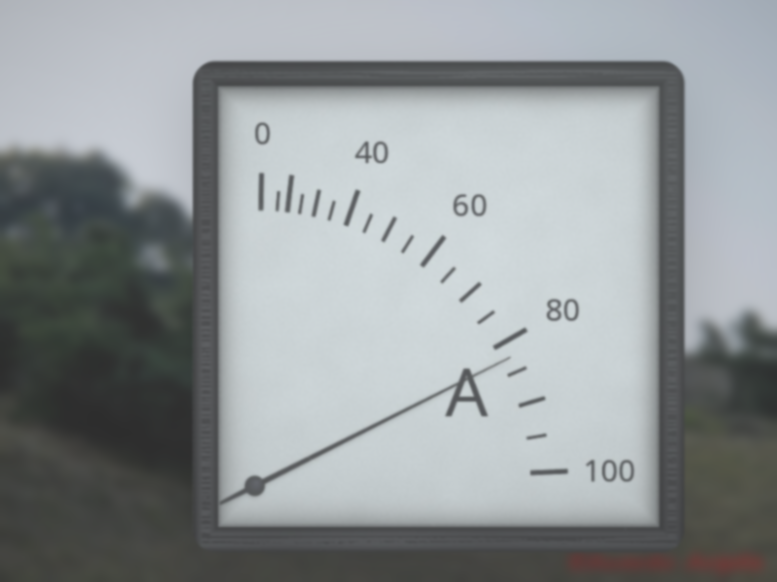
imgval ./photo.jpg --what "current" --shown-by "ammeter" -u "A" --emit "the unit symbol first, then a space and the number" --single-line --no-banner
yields A 82.5
